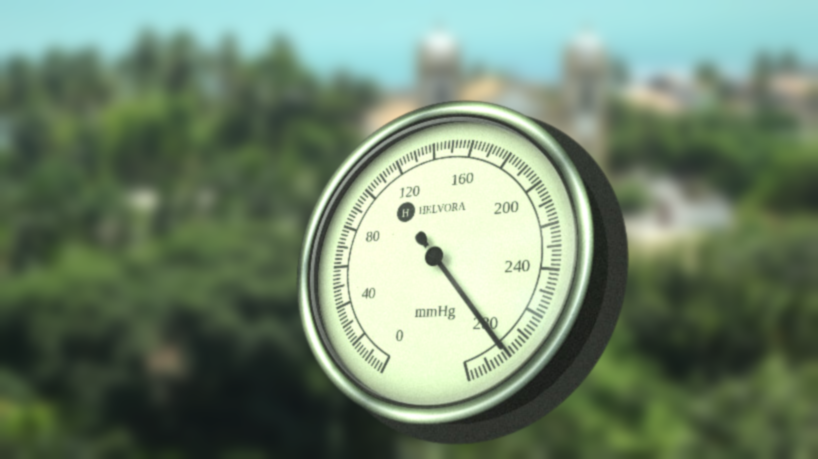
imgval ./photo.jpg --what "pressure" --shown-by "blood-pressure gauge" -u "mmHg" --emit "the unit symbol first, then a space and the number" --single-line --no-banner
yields mmHg 280
